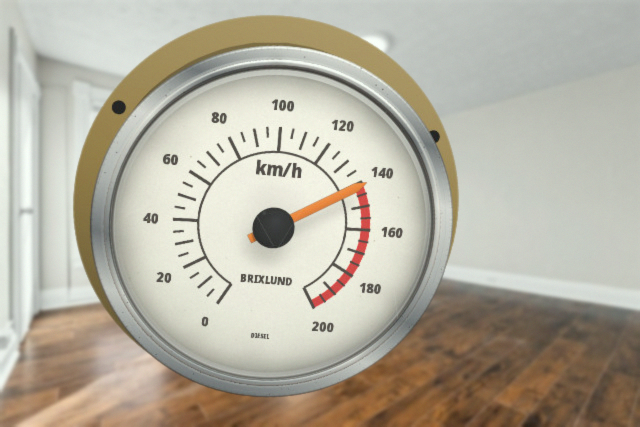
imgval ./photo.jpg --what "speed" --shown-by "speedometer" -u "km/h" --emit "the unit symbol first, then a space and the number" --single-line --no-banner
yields km/h 140
